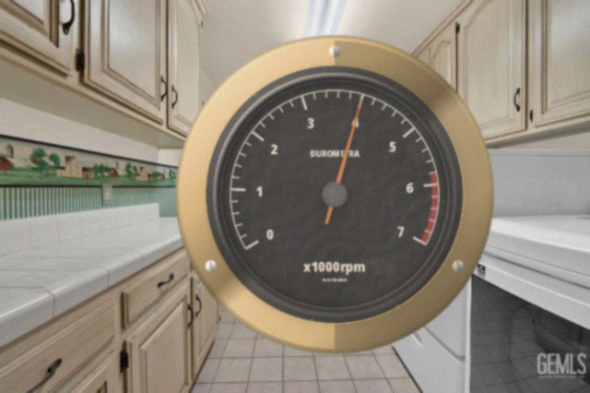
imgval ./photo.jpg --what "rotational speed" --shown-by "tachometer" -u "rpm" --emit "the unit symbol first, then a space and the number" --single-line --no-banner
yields rpm 4000
